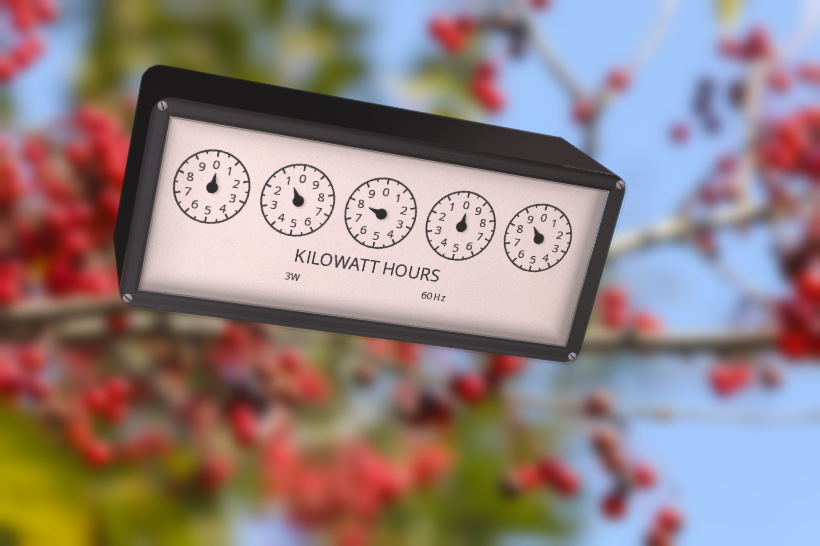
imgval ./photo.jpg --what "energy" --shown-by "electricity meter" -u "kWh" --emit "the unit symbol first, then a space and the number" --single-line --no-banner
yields kWh 799
